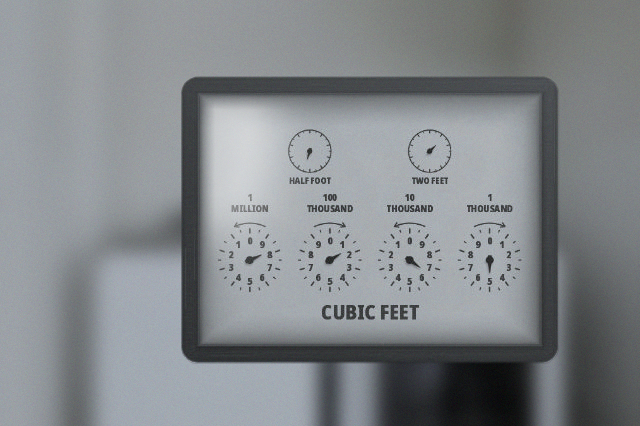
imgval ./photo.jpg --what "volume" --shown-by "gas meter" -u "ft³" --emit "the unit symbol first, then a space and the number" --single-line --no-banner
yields ft³ 816500
